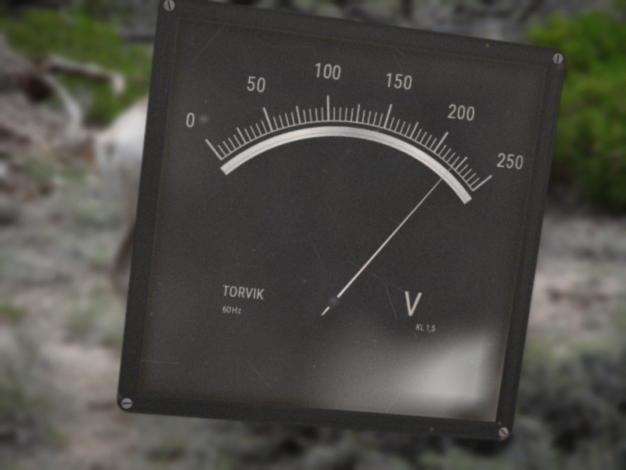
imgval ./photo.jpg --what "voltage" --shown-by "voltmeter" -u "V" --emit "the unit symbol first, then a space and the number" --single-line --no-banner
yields V 220
